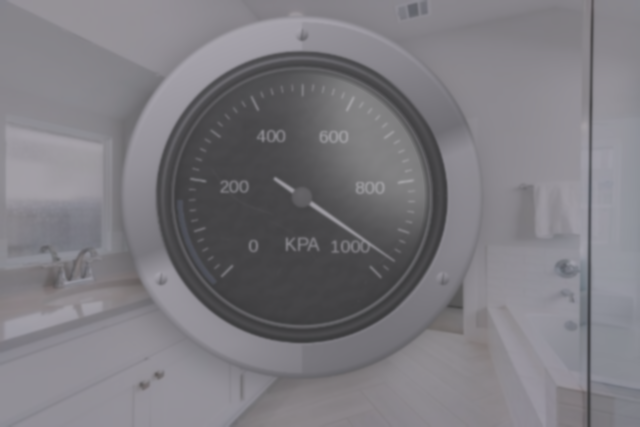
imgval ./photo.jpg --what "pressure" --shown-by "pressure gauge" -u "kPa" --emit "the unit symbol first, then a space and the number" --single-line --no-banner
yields kPa 960
